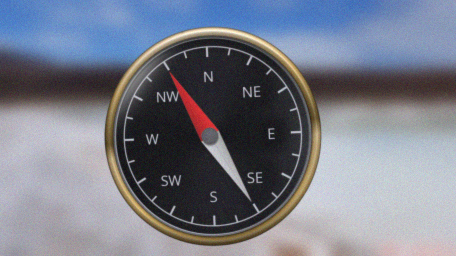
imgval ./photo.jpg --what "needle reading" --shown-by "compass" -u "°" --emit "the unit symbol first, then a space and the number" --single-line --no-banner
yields ° 330
